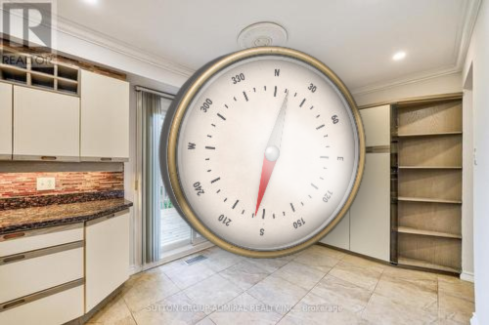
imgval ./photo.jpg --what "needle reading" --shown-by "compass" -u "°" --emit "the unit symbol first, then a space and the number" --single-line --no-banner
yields ° 190
